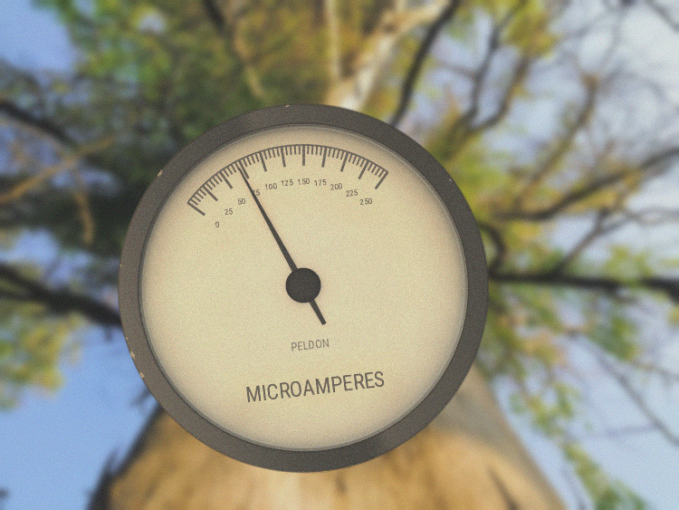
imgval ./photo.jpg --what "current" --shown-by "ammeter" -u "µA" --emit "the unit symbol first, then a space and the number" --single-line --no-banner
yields µA 70
